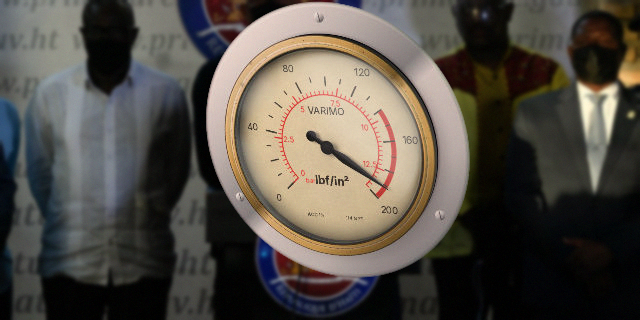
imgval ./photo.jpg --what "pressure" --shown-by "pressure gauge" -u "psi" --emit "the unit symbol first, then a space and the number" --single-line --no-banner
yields psi 190
